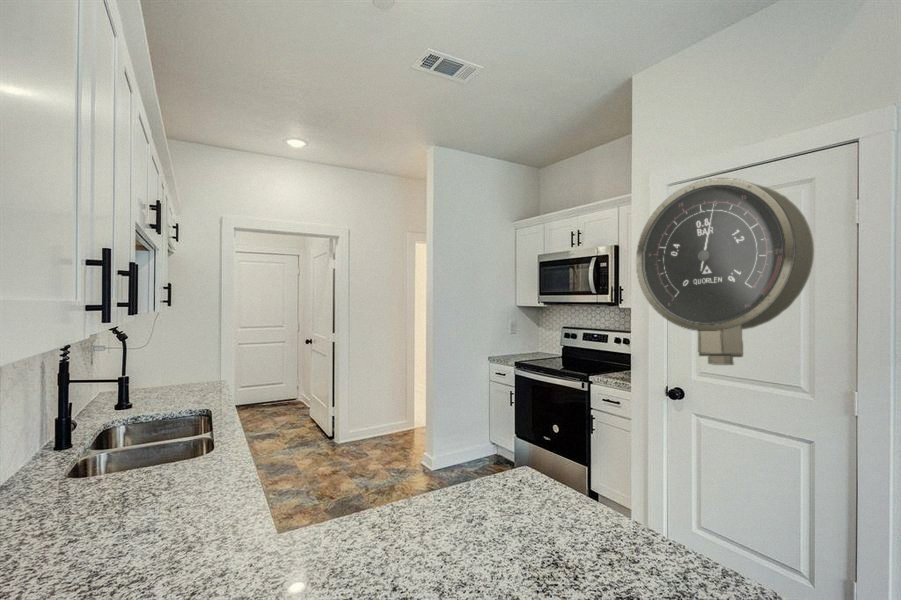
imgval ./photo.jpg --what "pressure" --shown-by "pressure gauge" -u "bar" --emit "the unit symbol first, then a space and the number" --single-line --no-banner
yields bar 0.9
